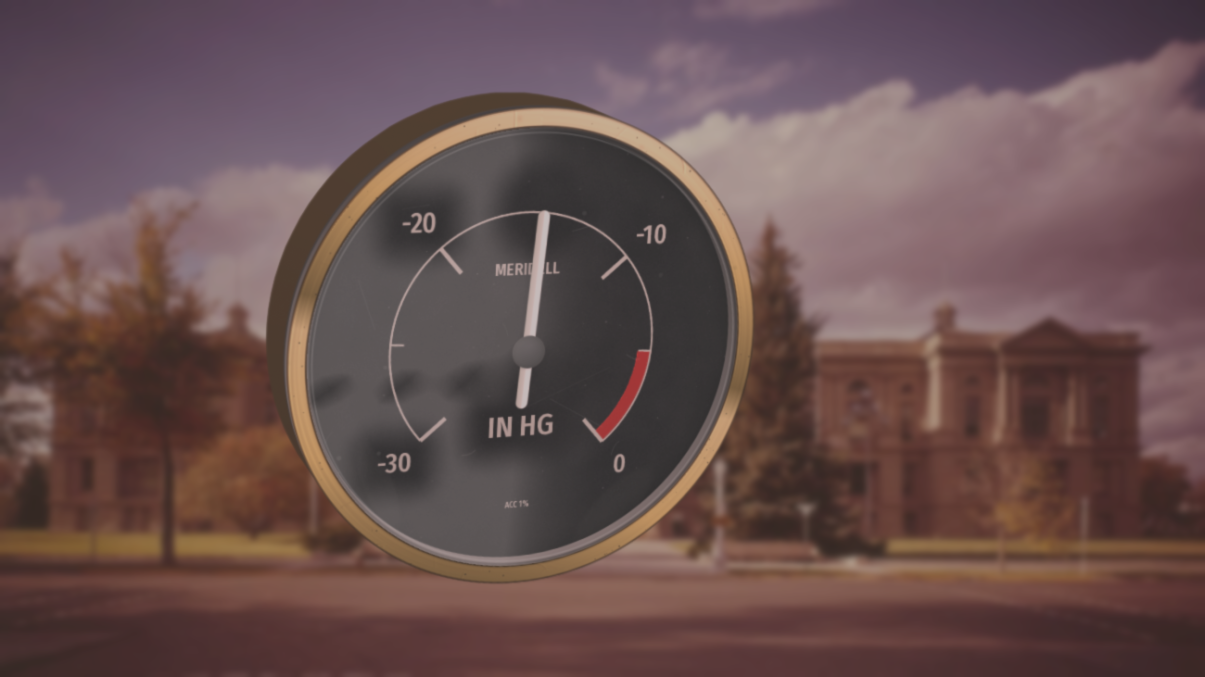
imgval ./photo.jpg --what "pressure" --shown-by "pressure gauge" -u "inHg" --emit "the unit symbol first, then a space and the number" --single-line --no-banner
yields inHg -15
